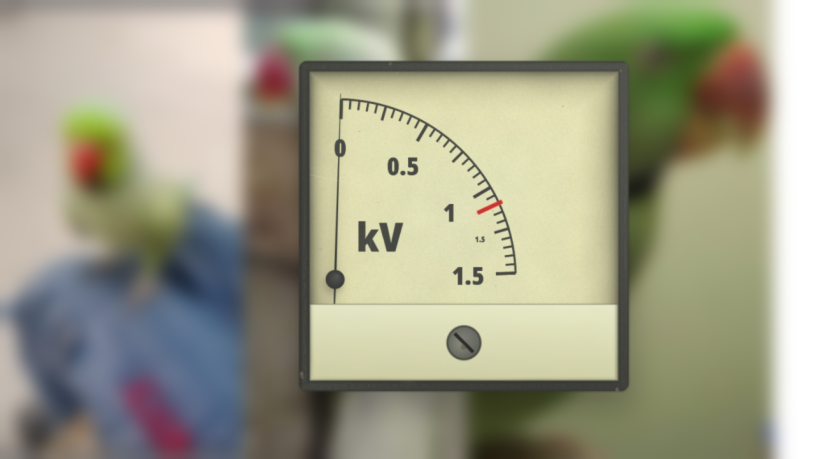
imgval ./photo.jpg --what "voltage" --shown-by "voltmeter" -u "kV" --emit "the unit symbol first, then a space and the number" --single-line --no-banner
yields kV 0
